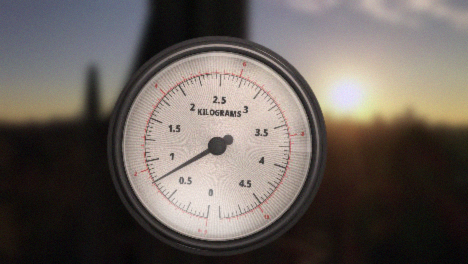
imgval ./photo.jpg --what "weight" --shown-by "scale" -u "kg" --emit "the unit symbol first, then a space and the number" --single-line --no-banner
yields kg 0.75
